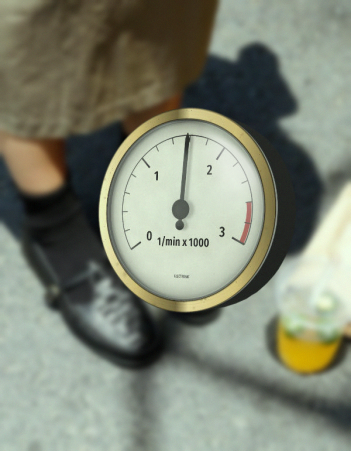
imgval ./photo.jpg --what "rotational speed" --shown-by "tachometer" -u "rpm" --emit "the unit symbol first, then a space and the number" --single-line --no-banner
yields rpm 1600
